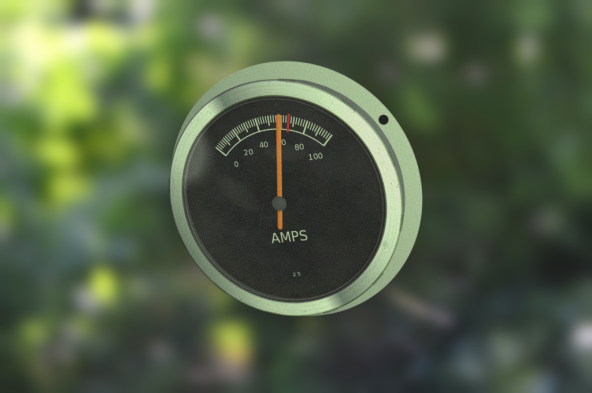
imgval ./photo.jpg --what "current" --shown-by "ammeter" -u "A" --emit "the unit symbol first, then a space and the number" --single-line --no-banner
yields A 60
